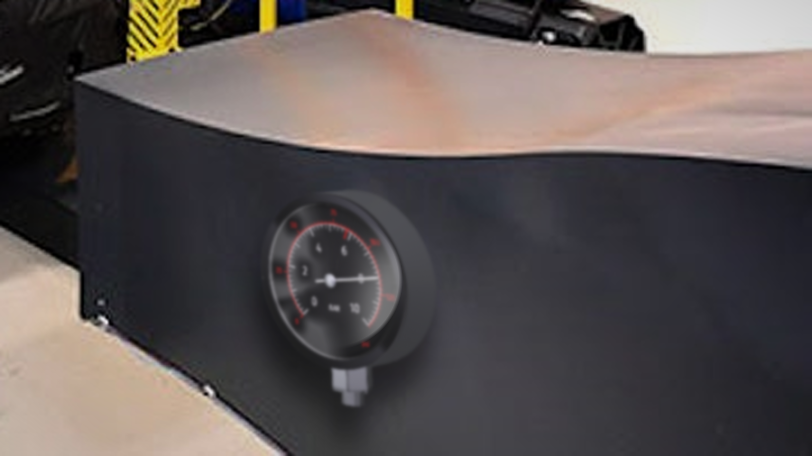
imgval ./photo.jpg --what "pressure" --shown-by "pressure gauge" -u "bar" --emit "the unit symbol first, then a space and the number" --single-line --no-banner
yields bar 8
